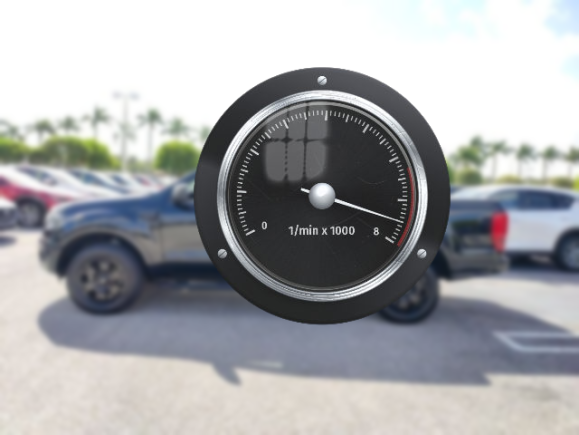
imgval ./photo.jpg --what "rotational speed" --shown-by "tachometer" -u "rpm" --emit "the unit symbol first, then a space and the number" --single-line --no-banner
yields rpm 7500
